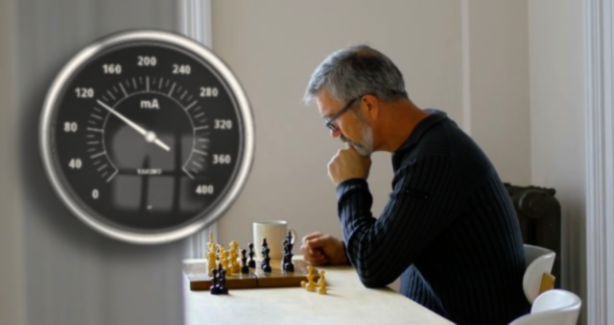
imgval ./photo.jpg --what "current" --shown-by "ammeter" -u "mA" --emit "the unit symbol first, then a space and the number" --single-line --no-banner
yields mA 120
